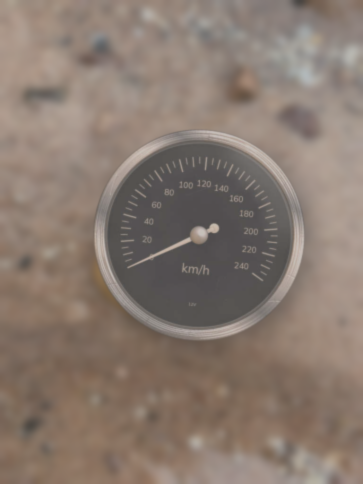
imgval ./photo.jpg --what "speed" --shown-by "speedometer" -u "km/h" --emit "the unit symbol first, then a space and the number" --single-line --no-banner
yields km/h 0
